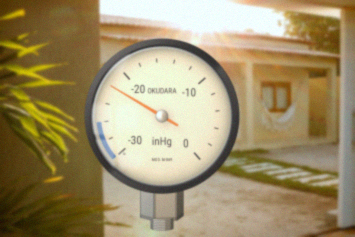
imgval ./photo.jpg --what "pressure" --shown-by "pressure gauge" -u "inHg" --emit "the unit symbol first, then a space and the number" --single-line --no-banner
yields inHg -22
